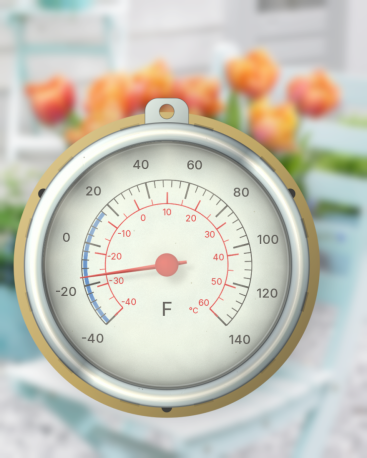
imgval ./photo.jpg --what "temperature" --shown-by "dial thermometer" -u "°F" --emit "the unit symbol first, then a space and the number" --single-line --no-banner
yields °F -16
